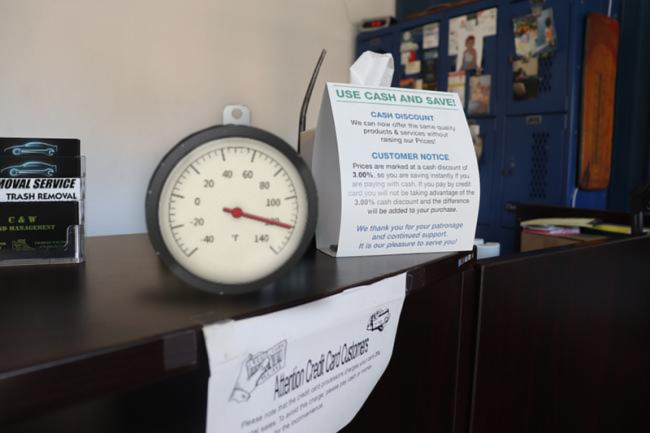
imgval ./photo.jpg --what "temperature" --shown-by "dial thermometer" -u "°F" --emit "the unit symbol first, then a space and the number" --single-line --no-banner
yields °F 120
